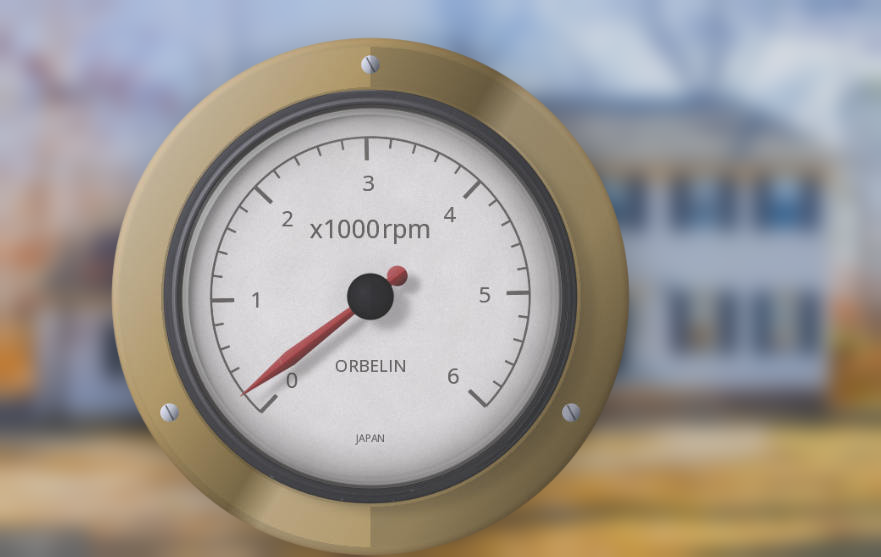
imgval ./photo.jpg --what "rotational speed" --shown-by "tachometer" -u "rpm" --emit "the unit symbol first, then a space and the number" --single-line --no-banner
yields rpm 200
